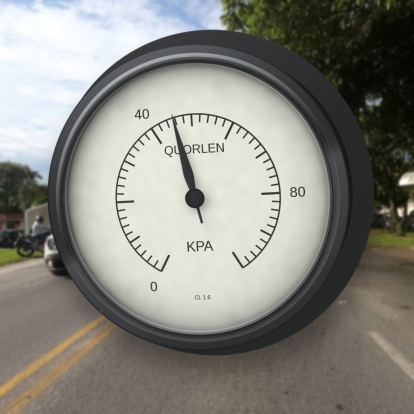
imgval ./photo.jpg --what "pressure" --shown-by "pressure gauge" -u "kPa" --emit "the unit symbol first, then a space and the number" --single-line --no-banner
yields kPa 46
